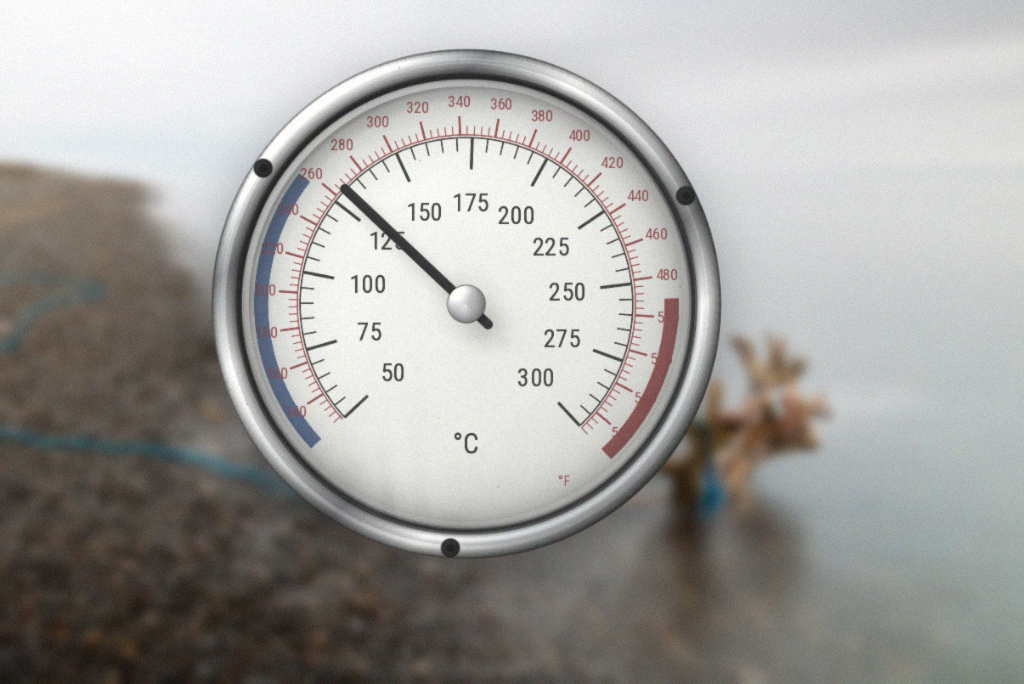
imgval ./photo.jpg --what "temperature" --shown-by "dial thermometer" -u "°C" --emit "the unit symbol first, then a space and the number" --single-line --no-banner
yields °C 130
